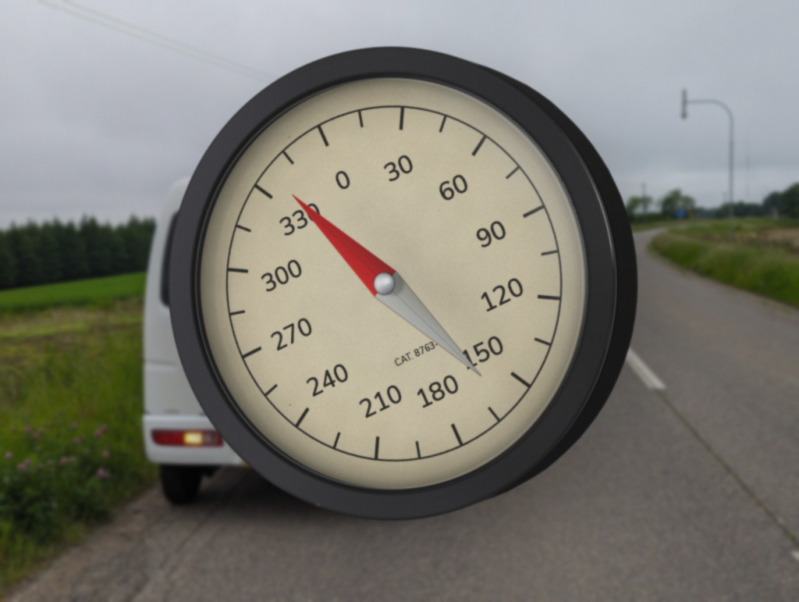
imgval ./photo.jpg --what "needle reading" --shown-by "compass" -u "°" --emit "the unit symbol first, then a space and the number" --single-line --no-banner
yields ° 337.5
